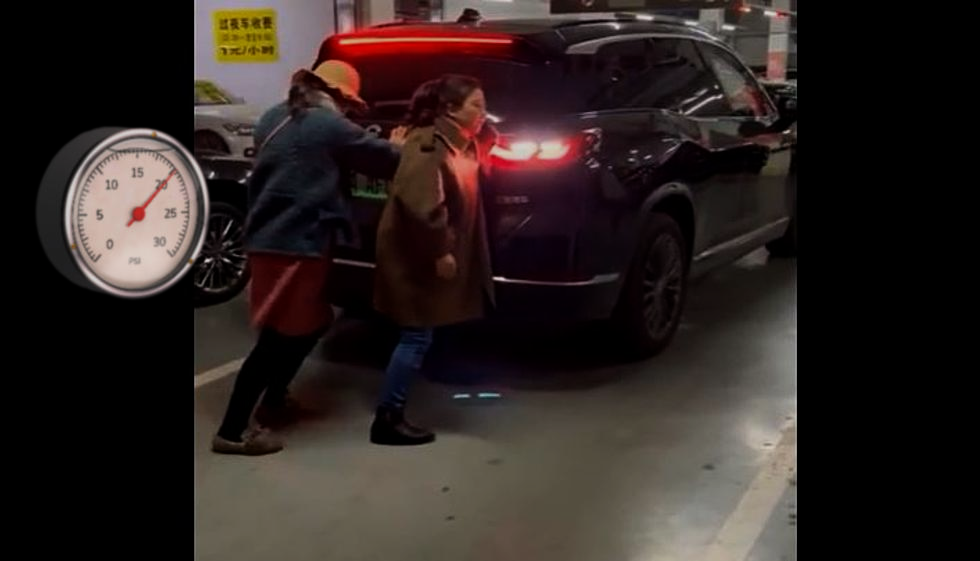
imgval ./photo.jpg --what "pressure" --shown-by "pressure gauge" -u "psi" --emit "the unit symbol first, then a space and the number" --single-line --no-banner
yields psi 20
